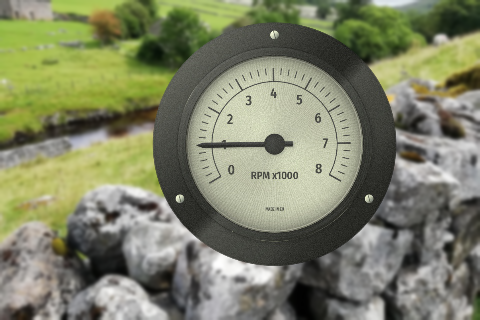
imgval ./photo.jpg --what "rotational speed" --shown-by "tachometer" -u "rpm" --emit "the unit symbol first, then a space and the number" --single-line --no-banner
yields rpm 1000
